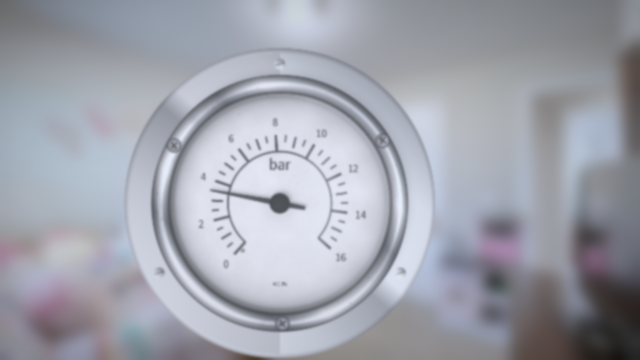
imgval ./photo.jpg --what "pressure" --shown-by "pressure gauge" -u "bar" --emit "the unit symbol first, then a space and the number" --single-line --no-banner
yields bar 3.5
